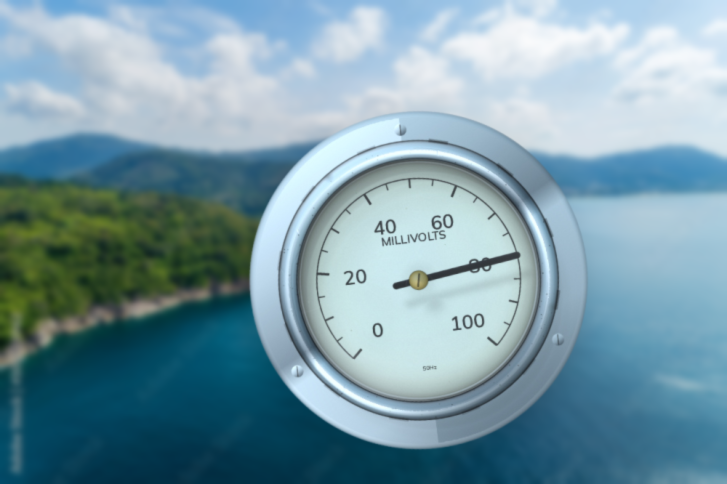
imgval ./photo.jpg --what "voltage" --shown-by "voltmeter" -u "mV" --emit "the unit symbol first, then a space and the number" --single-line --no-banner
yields mV 80
